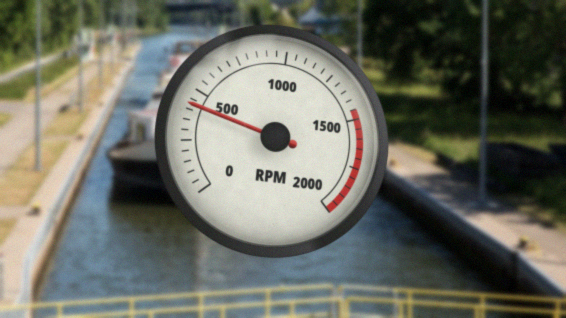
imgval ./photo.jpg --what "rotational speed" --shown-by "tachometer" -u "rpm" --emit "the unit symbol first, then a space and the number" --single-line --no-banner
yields rpm 425
